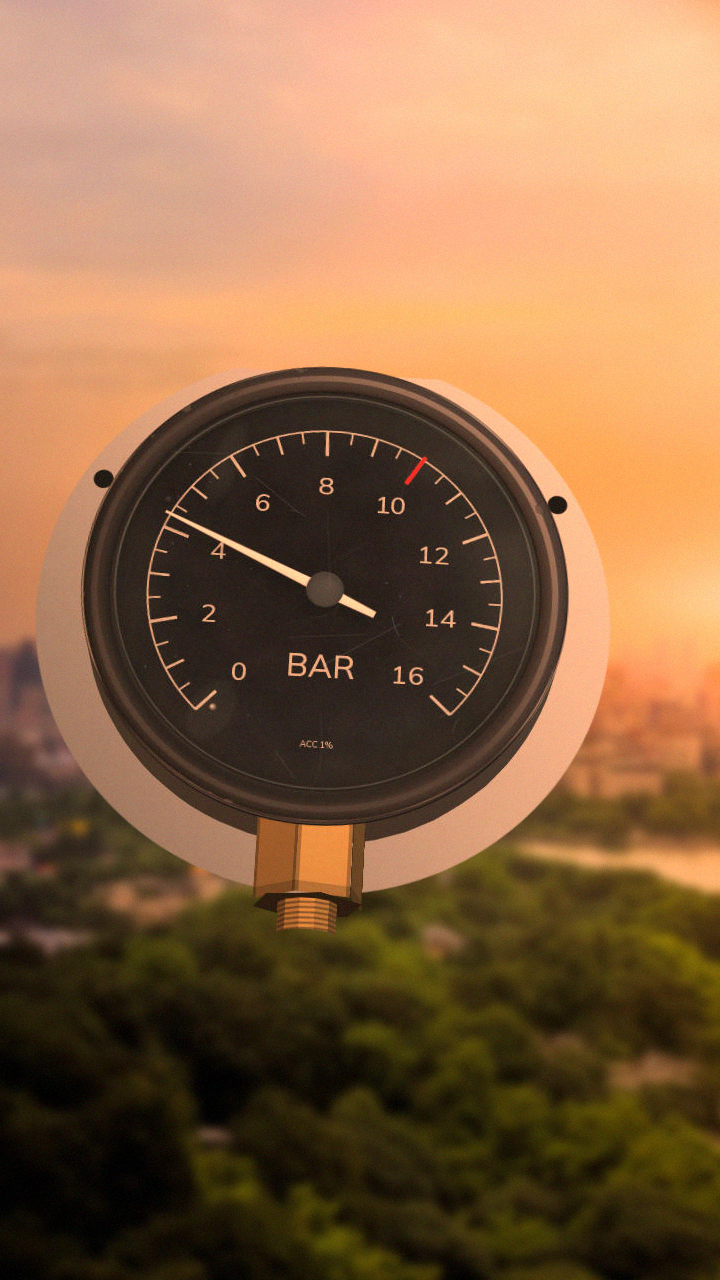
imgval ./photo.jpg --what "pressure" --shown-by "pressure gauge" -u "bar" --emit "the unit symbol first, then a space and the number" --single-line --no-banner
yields bar 4.25
